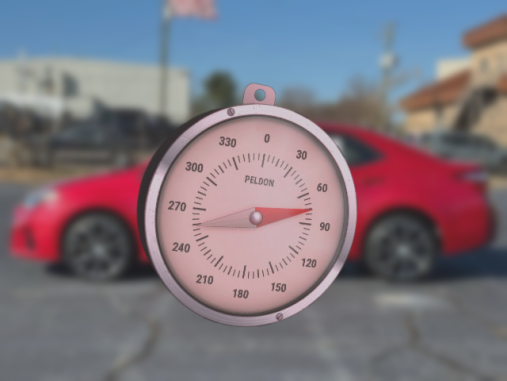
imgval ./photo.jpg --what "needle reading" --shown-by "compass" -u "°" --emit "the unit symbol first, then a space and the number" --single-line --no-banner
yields ° 75
